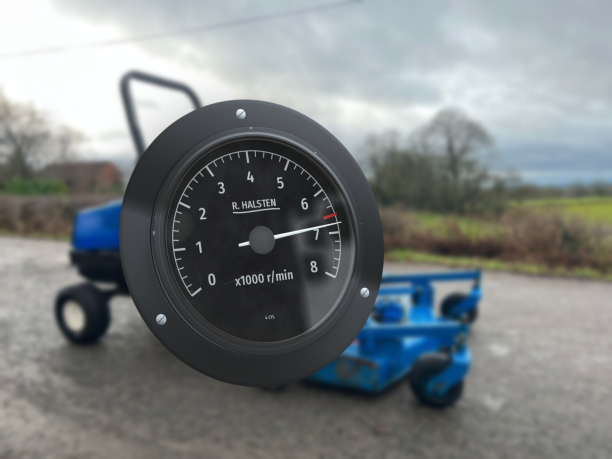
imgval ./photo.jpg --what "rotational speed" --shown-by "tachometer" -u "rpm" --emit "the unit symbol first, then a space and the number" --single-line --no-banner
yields rpm 6800
